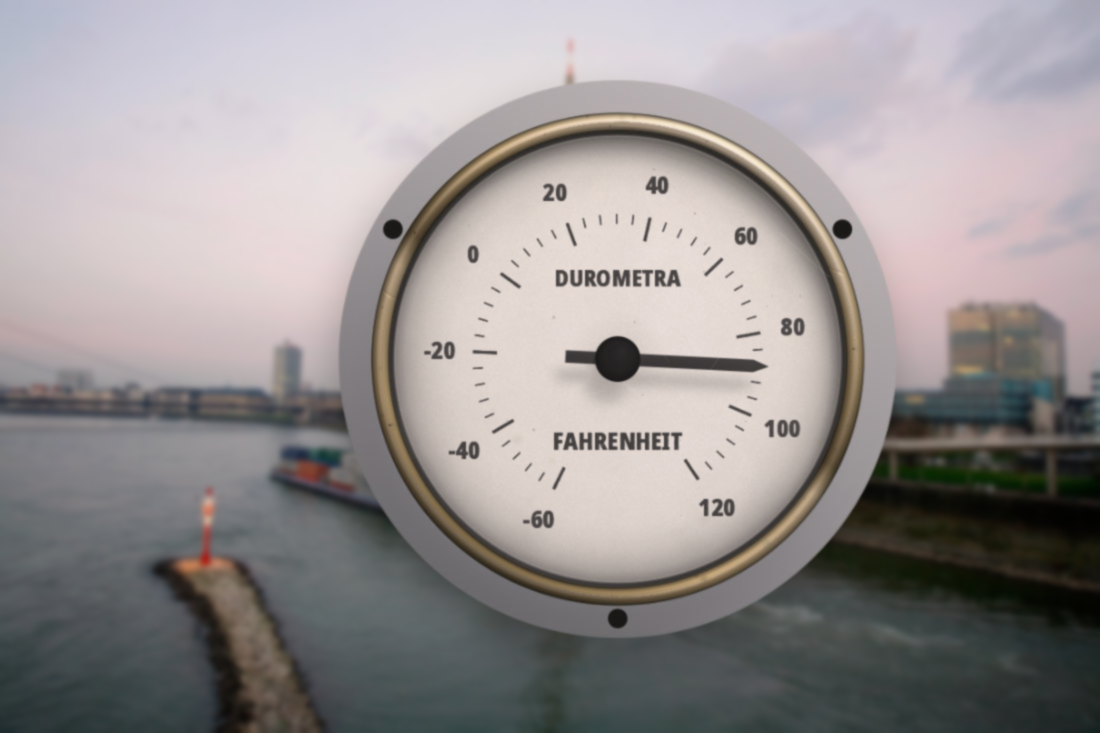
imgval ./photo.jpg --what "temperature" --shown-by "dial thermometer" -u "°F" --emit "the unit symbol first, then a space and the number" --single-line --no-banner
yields °F 88
